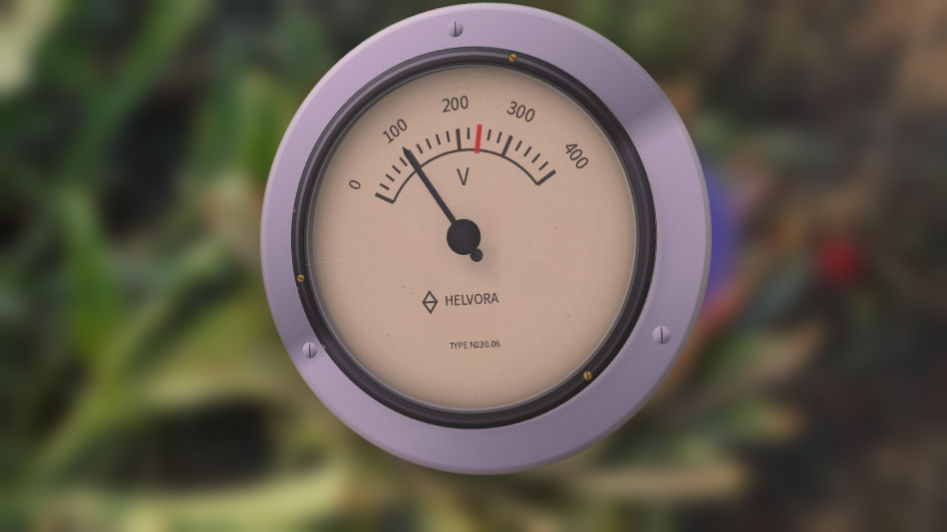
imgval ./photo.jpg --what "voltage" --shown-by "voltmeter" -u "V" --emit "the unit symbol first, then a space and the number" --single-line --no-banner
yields V 100
